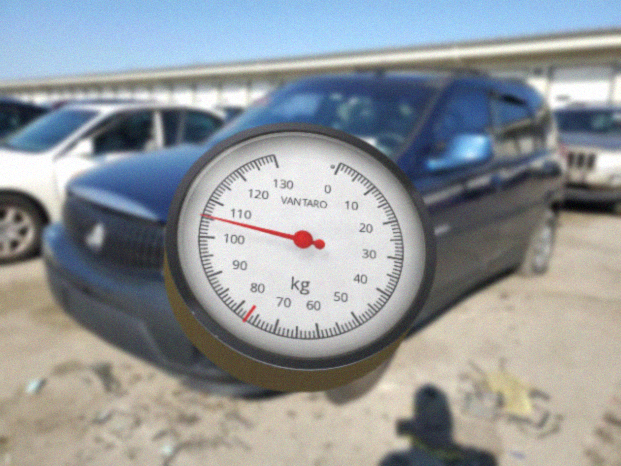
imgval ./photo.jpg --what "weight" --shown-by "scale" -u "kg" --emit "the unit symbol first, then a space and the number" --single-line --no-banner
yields kg 105
